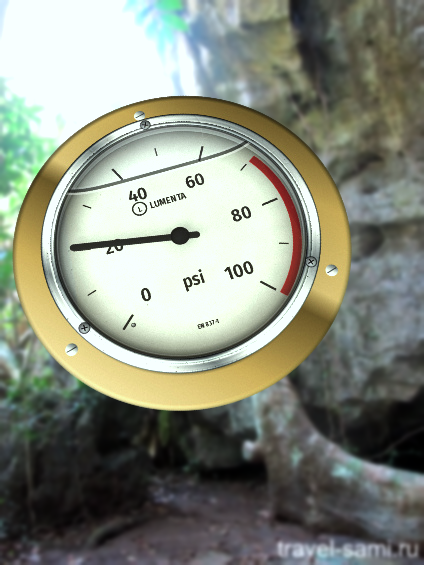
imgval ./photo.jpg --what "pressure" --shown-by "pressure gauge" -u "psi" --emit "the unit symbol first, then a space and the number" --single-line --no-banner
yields psi 20
